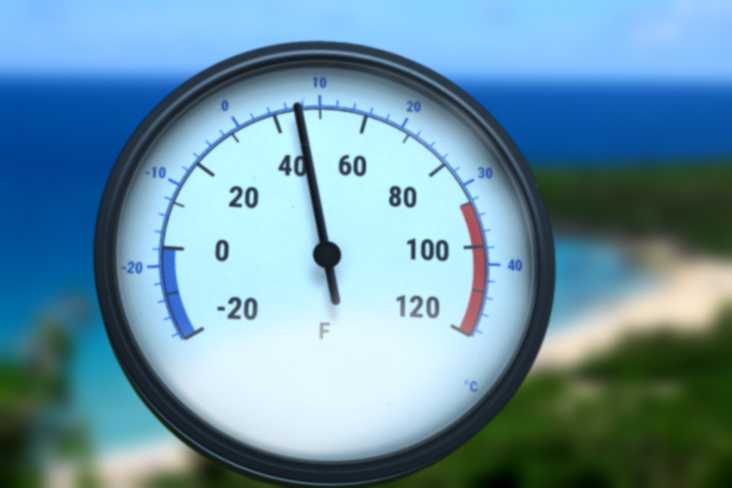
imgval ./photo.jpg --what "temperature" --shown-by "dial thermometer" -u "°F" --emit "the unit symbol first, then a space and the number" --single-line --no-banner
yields °F 45
